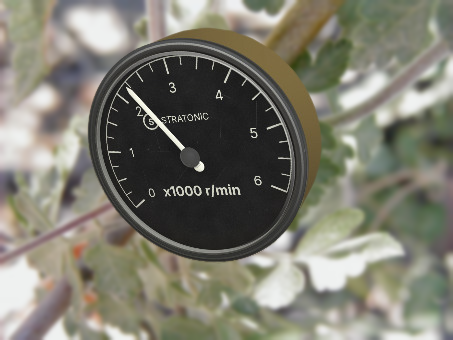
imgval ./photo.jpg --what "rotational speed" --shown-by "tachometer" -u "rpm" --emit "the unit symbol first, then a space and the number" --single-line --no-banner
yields rpm 2250
